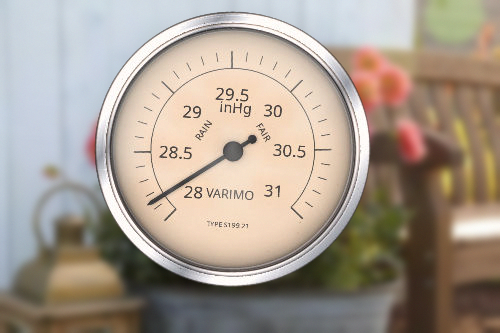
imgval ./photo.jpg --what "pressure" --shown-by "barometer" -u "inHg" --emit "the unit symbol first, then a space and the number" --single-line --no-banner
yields inHg 28.15
